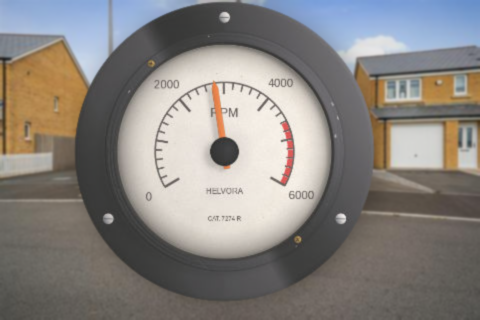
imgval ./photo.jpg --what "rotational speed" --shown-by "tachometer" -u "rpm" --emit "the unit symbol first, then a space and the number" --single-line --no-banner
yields rpm 2800
